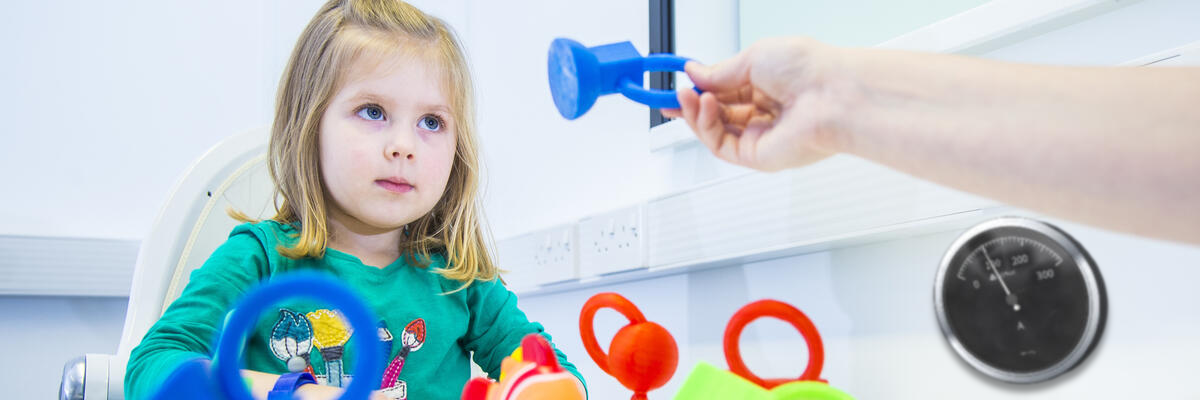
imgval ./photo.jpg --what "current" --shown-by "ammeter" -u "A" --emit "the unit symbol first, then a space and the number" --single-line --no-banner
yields A 100
